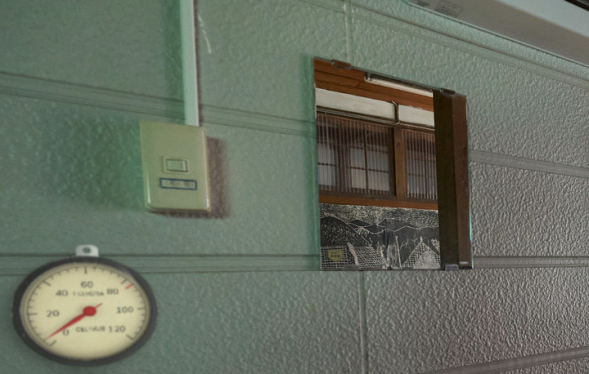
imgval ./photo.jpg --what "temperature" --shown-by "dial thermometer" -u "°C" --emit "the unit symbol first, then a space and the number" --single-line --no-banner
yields °C 4
